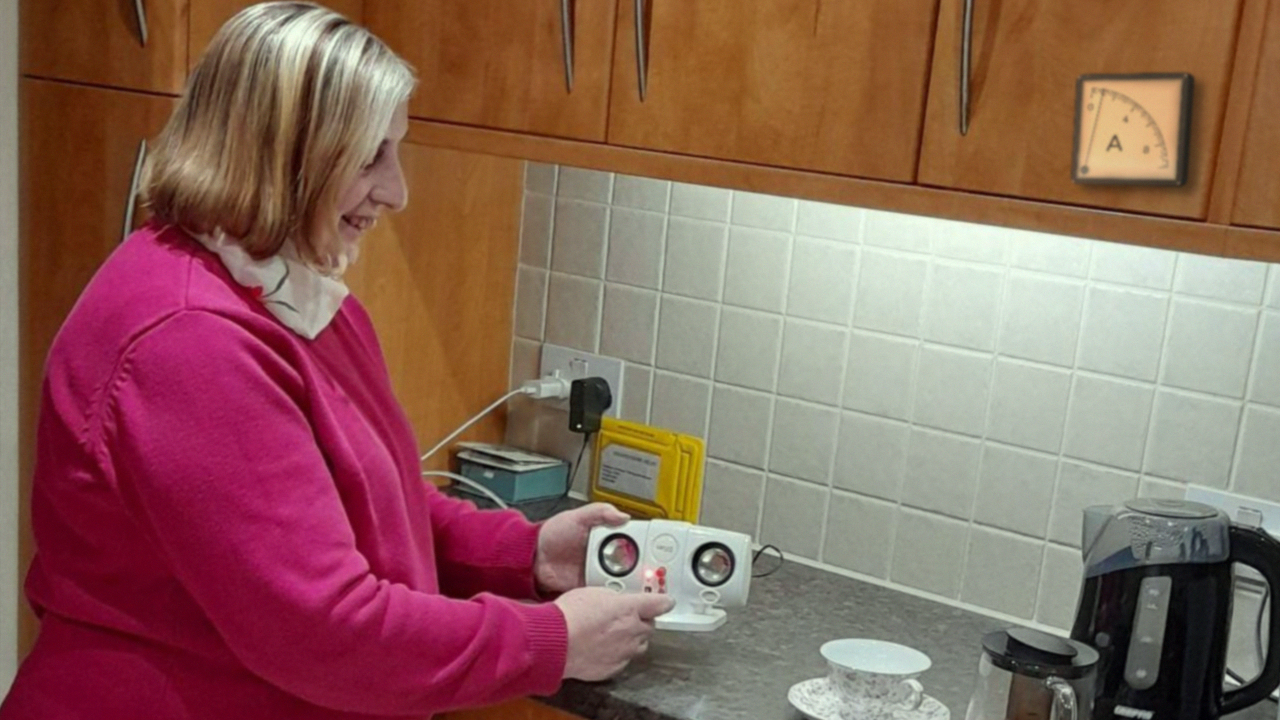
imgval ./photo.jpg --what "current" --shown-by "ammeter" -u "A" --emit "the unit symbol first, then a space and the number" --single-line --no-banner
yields A 1
